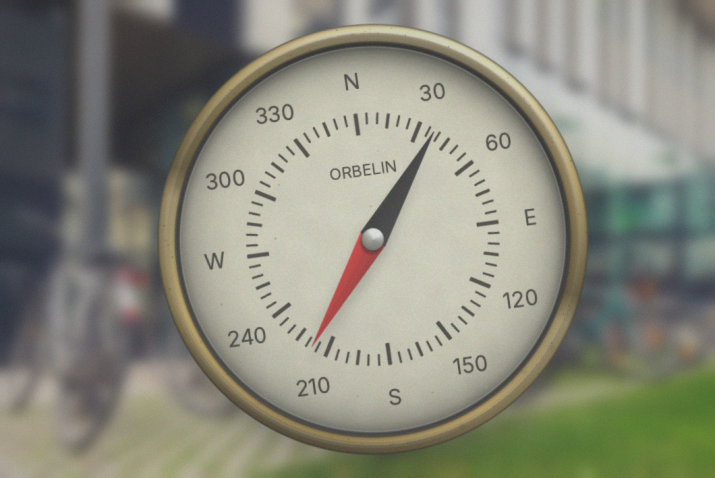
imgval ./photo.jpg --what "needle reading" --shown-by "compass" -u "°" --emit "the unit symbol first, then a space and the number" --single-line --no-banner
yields ° 217.5
